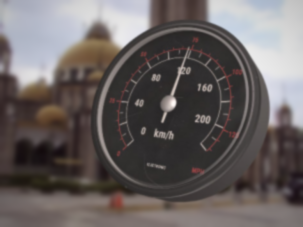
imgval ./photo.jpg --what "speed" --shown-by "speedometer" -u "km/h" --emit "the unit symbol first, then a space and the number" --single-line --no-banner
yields km/h 120
